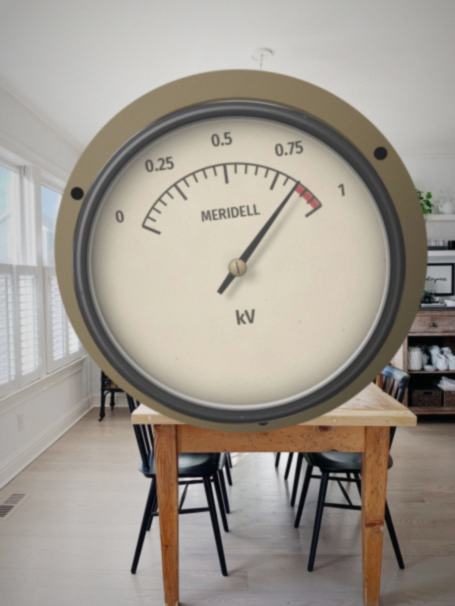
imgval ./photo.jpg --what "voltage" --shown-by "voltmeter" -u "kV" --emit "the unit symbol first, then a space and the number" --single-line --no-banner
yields kV 0.85
